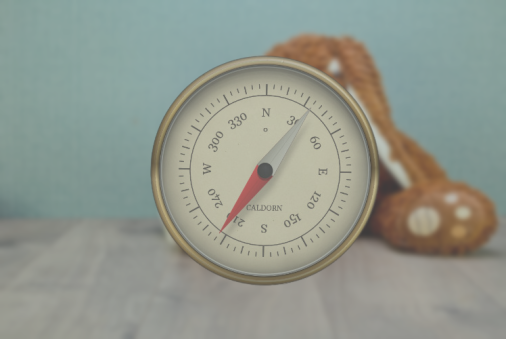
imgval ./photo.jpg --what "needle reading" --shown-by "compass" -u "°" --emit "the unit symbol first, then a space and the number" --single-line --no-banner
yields ° 215
